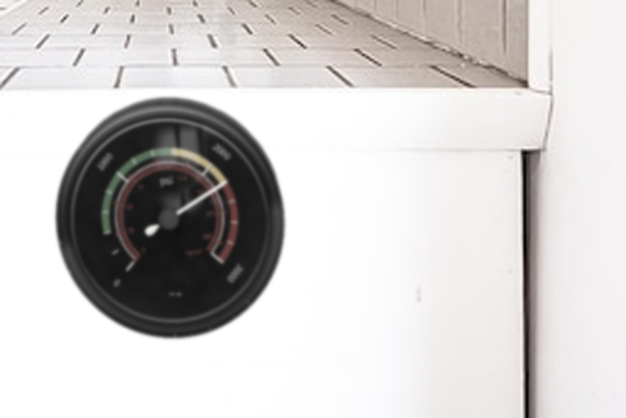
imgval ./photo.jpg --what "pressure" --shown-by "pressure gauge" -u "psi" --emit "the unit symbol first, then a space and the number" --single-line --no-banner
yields psi 2200
